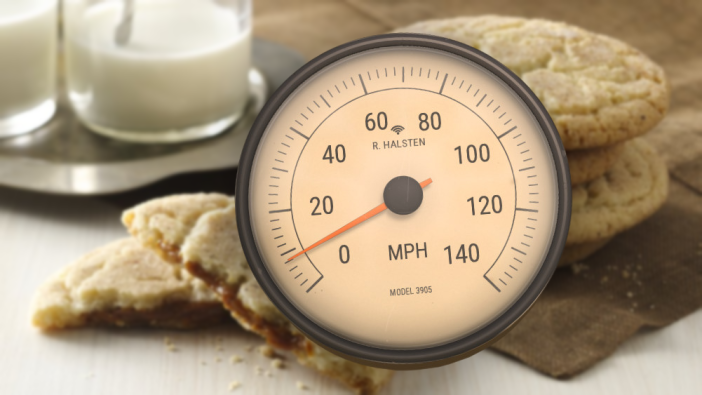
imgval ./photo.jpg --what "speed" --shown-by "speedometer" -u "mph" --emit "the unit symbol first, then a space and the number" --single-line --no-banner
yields mph 8
